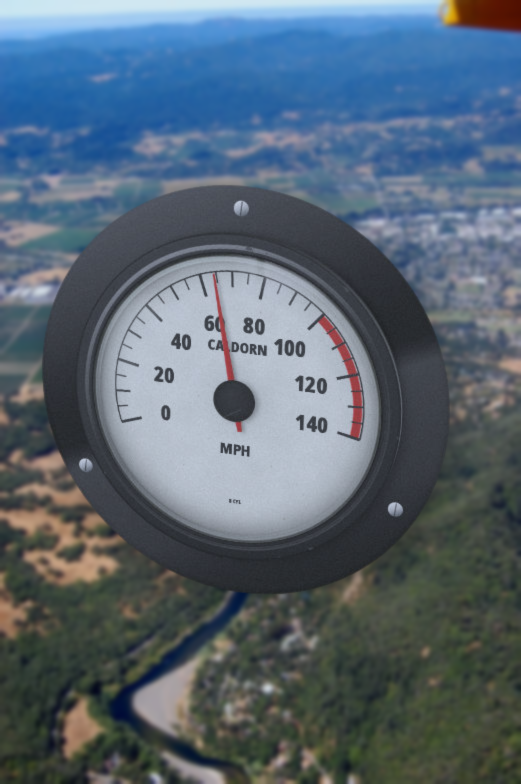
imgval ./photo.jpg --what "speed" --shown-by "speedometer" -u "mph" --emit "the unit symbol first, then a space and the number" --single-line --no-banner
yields mph 65
